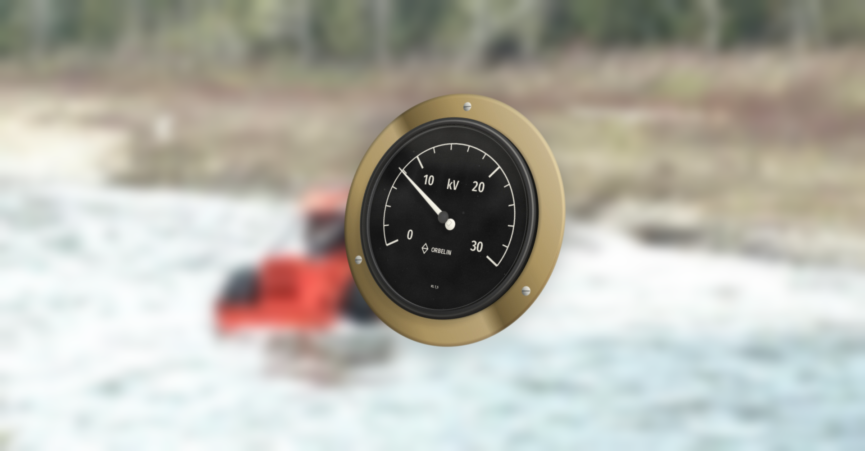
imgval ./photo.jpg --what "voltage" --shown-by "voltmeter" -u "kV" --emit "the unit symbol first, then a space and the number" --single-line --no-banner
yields kV 8
